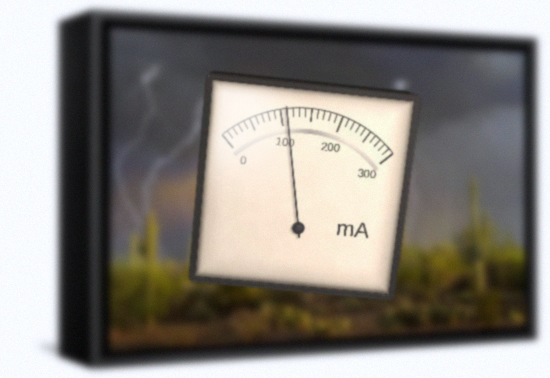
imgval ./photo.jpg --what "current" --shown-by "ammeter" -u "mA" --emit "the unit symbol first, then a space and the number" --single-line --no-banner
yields mA 110
